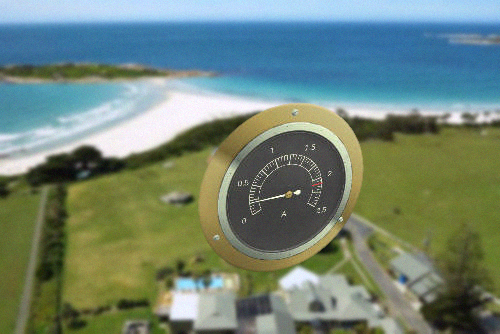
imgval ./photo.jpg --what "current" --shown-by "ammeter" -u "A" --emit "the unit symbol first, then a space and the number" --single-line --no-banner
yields A 0.25
